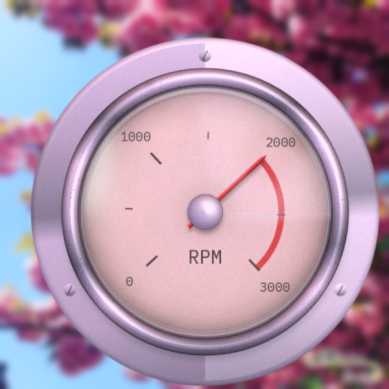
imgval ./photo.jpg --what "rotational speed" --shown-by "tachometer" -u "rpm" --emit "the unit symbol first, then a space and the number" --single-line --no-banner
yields rpm 2000
